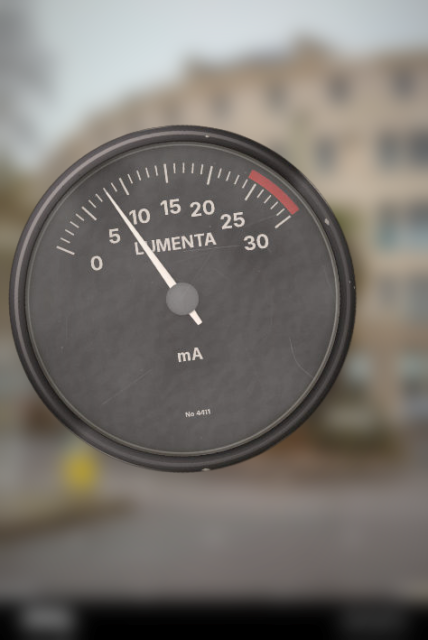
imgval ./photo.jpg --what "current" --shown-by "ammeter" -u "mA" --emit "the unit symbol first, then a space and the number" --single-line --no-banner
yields mA 8
